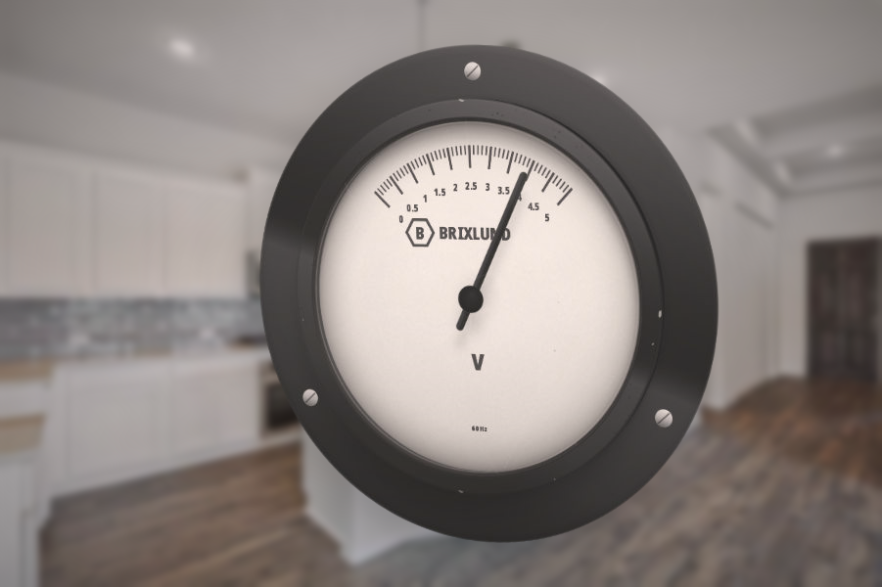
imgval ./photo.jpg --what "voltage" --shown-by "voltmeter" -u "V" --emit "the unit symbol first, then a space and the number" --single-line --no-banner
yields V 4
